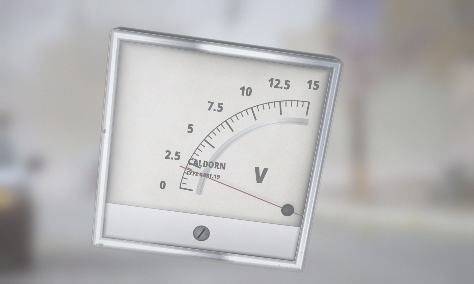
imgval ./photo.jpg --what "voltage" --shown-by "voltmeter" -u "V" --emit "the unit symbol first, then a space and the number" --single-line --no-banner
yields V 2
